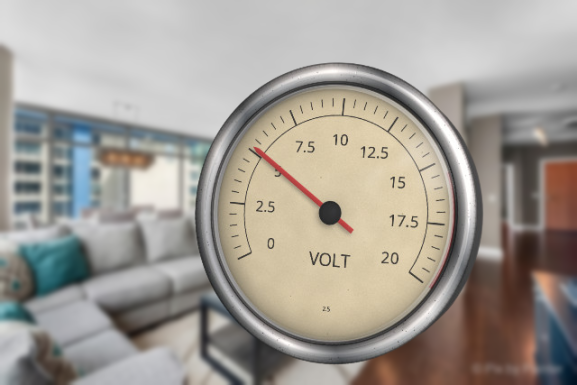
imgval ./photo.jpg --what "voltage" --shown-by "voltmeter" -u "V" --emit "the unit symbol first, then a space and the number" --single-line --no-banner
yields V 5.25
